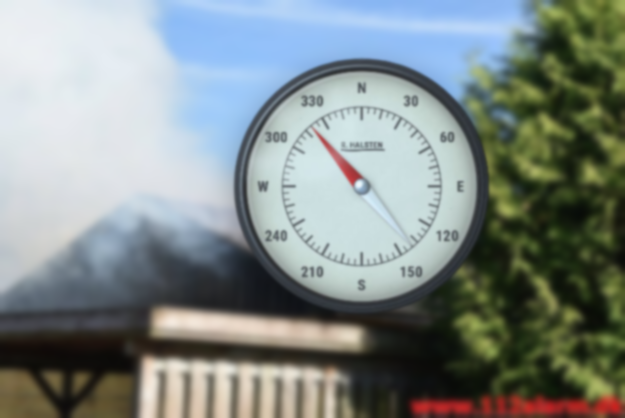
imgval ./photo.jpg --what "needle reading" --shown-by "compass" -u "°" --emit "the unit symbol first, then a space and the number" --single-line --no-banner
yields ° 320
